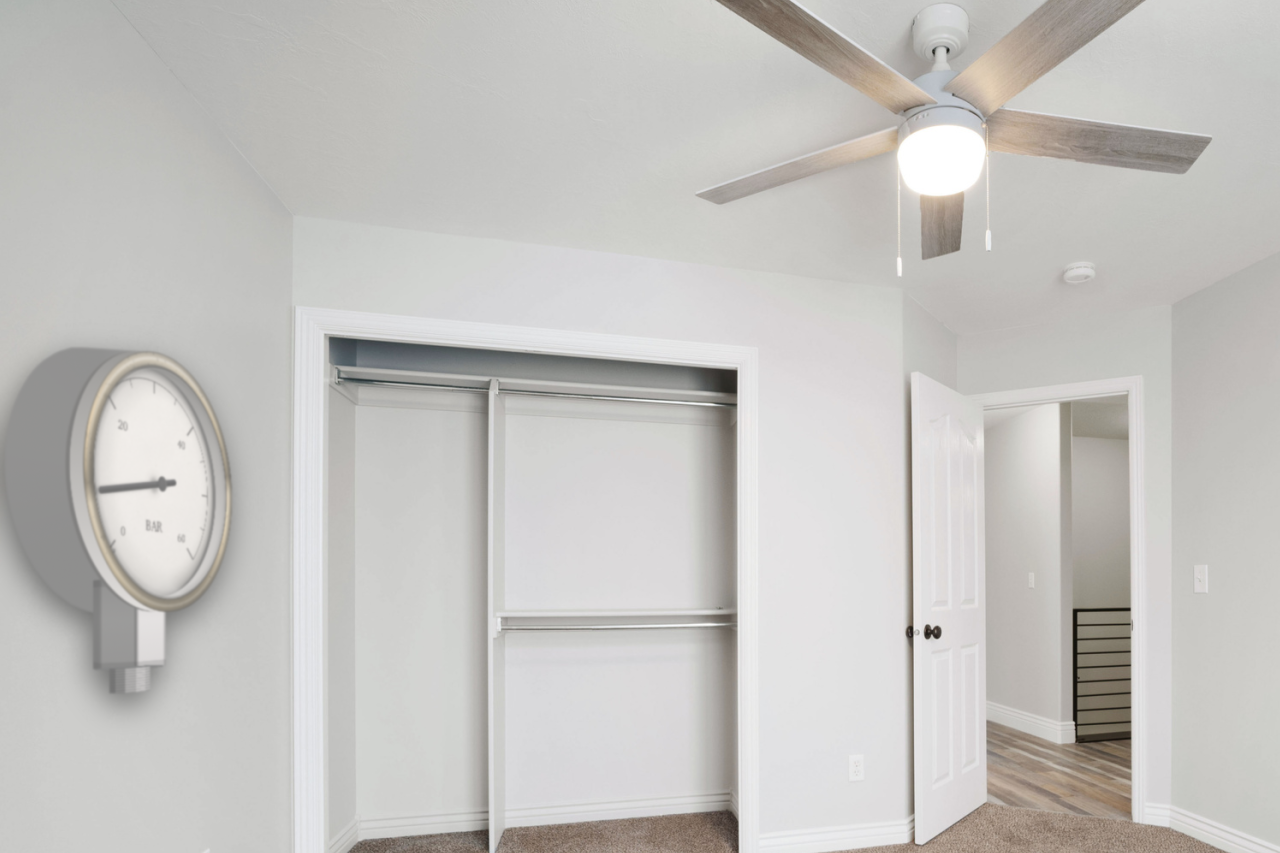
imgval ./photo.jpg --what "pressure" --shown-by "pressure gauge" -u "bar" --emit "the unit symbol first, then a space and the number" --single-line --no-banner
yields bar 7.5
